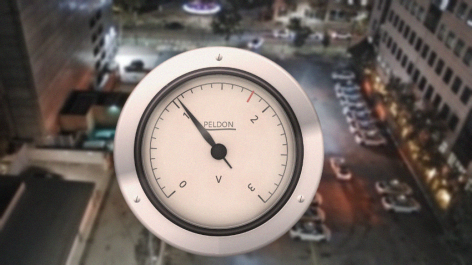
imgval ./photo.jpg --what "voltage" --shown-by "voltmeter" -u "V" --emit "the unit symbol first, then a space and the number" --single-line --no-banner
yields V 1.05
